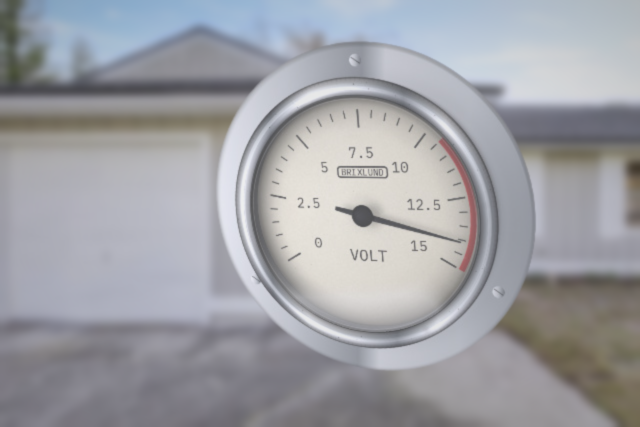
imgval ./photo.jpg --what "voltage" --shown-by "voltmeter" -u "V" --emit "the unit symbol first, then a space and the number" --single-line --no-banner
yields V 14
